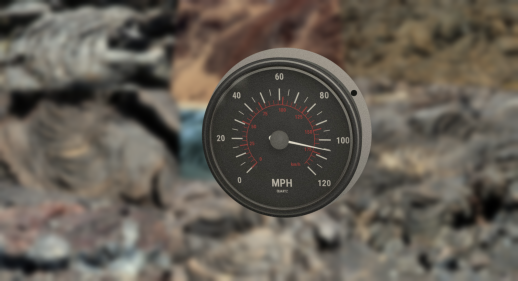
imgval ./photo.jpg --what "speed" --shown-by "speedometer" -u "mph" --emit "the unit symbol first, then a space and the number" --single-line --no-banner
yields mph 105
